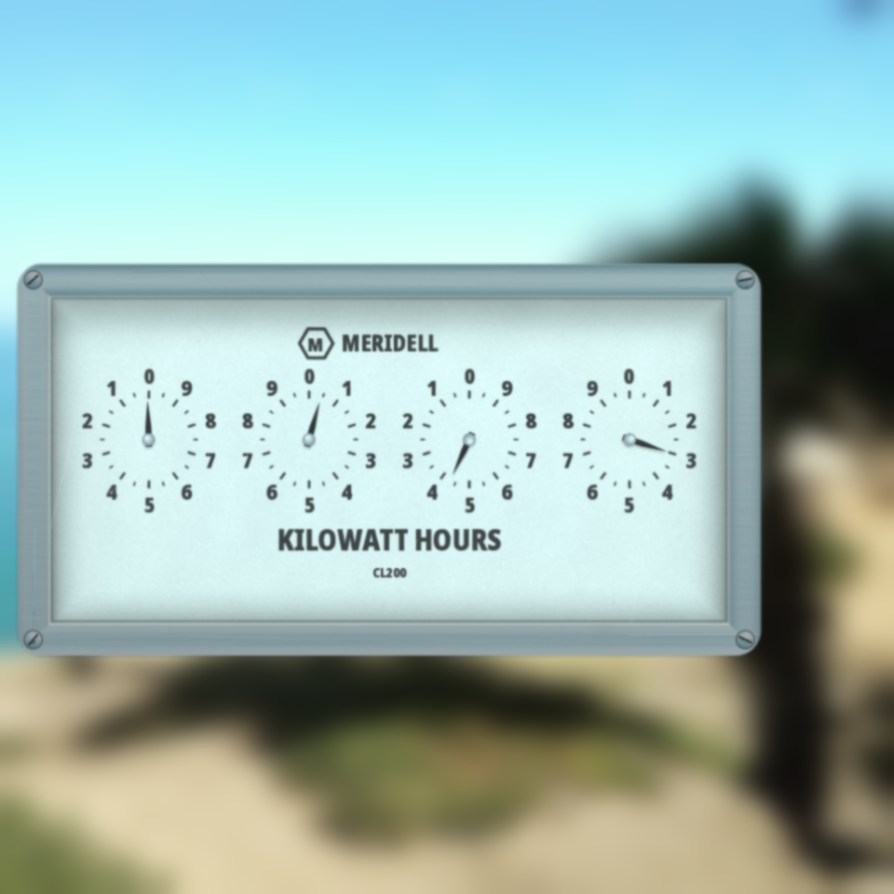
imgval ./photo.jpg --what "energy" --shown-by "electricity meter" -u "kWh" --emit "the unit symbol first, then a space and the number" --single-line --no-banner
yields kWh 43
